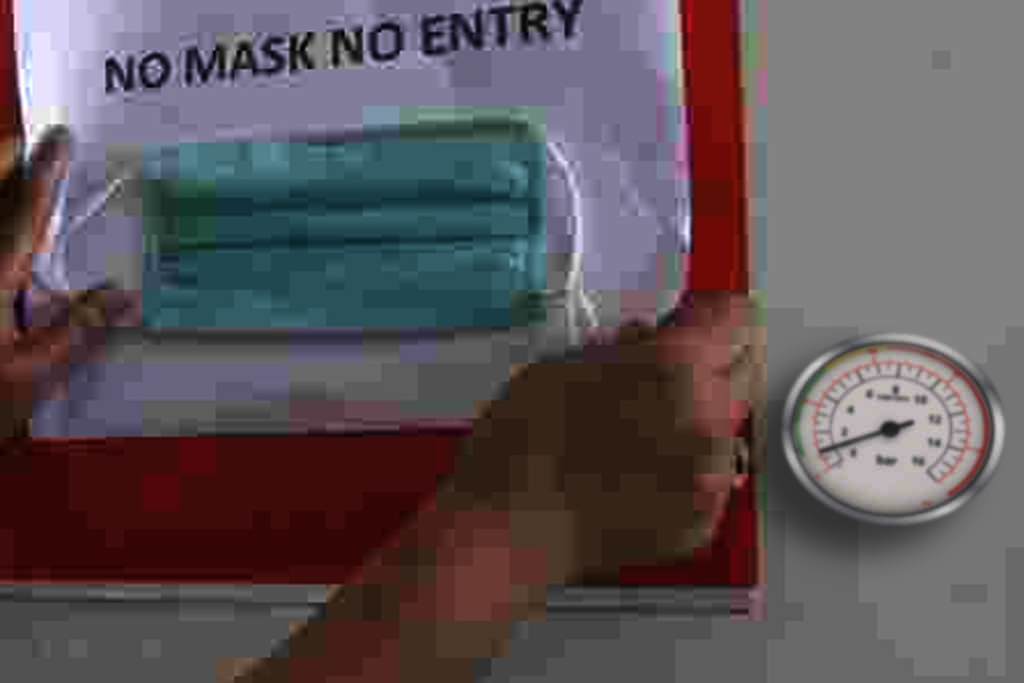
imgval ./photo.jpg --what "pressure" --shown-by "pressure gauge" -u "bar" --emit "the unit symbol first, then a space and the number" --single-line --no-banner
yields bar 1
